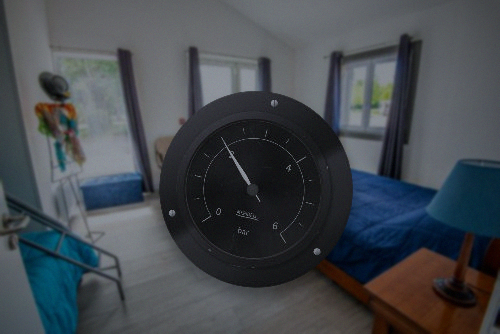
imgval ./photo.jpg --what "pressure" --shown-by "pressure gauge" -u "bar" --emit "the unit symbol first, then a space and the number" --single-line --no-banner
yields bar 2
